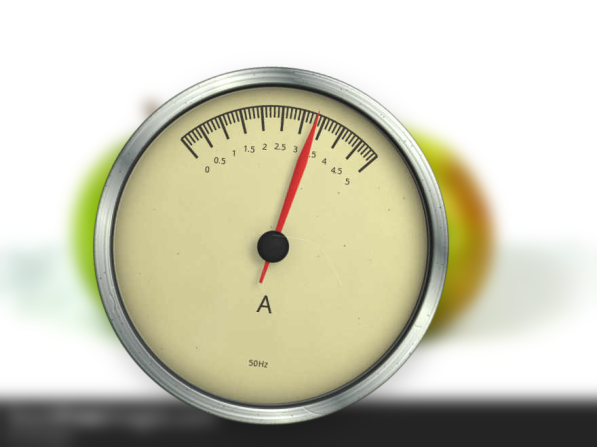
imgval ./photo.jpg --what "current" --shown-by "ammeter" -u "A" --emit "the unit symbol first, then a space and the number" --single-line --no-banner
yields A 3.3
